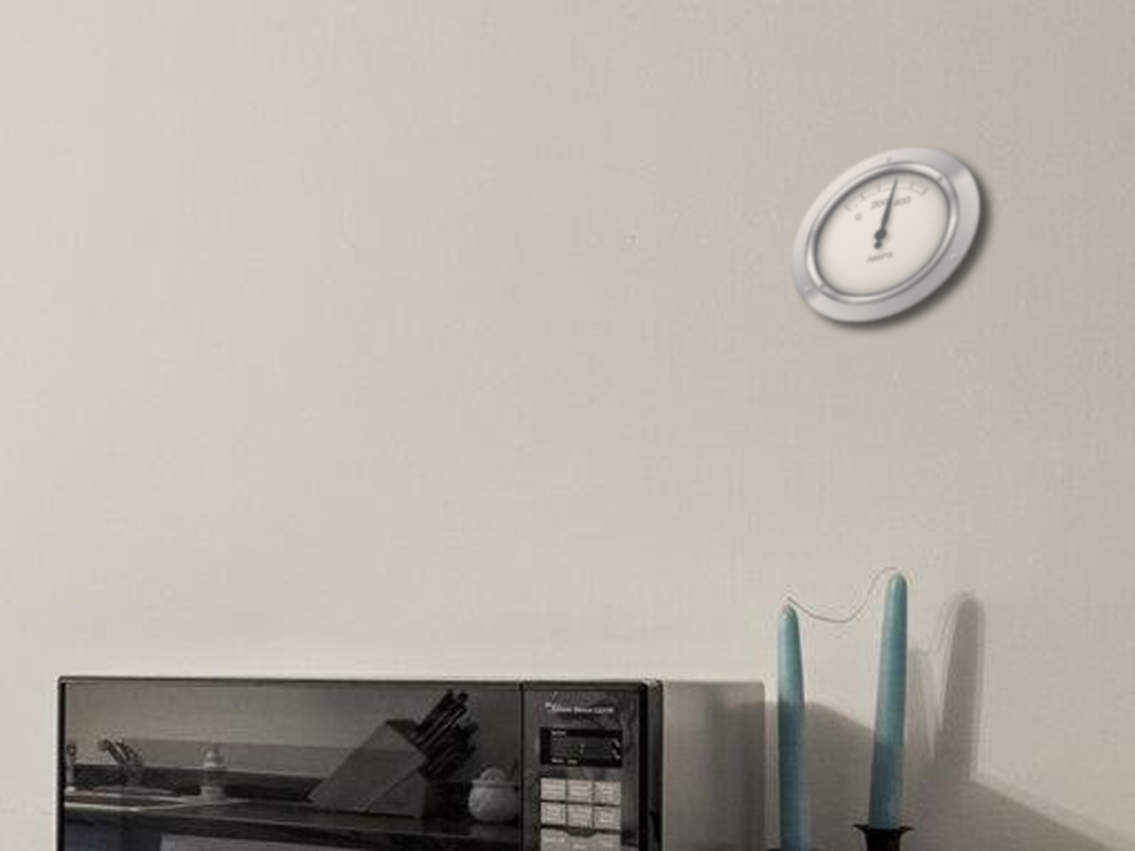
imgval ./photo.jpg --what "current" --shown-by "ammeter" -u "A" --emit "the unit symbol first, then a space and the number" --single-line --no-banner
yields A 300
